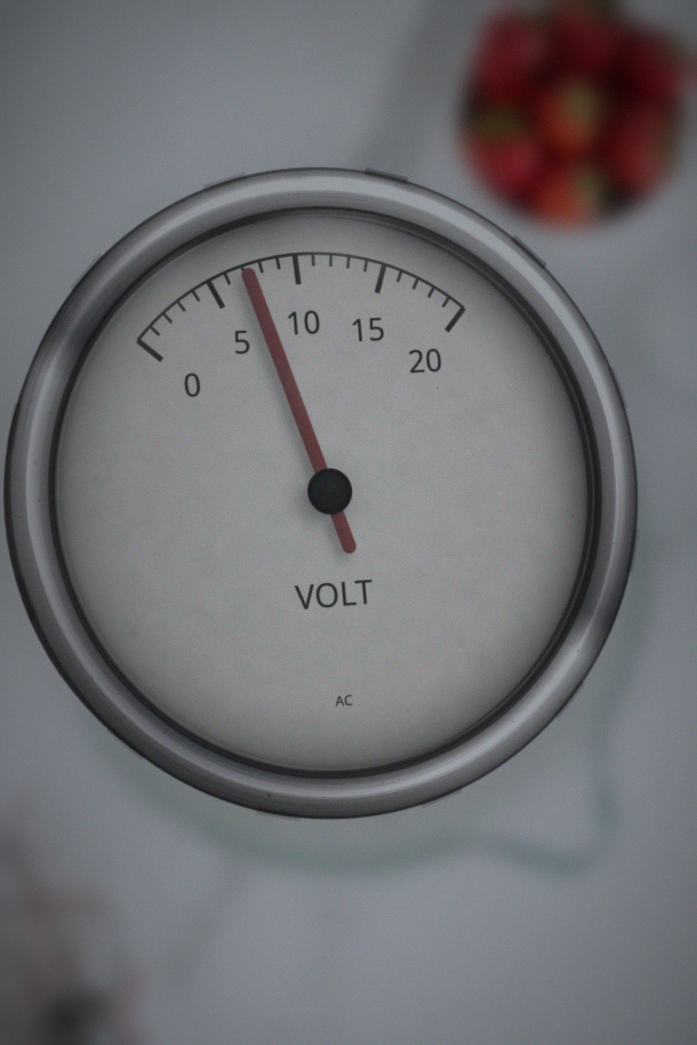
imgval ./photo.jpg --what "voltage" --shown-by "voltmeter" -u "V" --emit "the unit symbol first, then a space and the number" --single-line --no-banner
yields V 7
